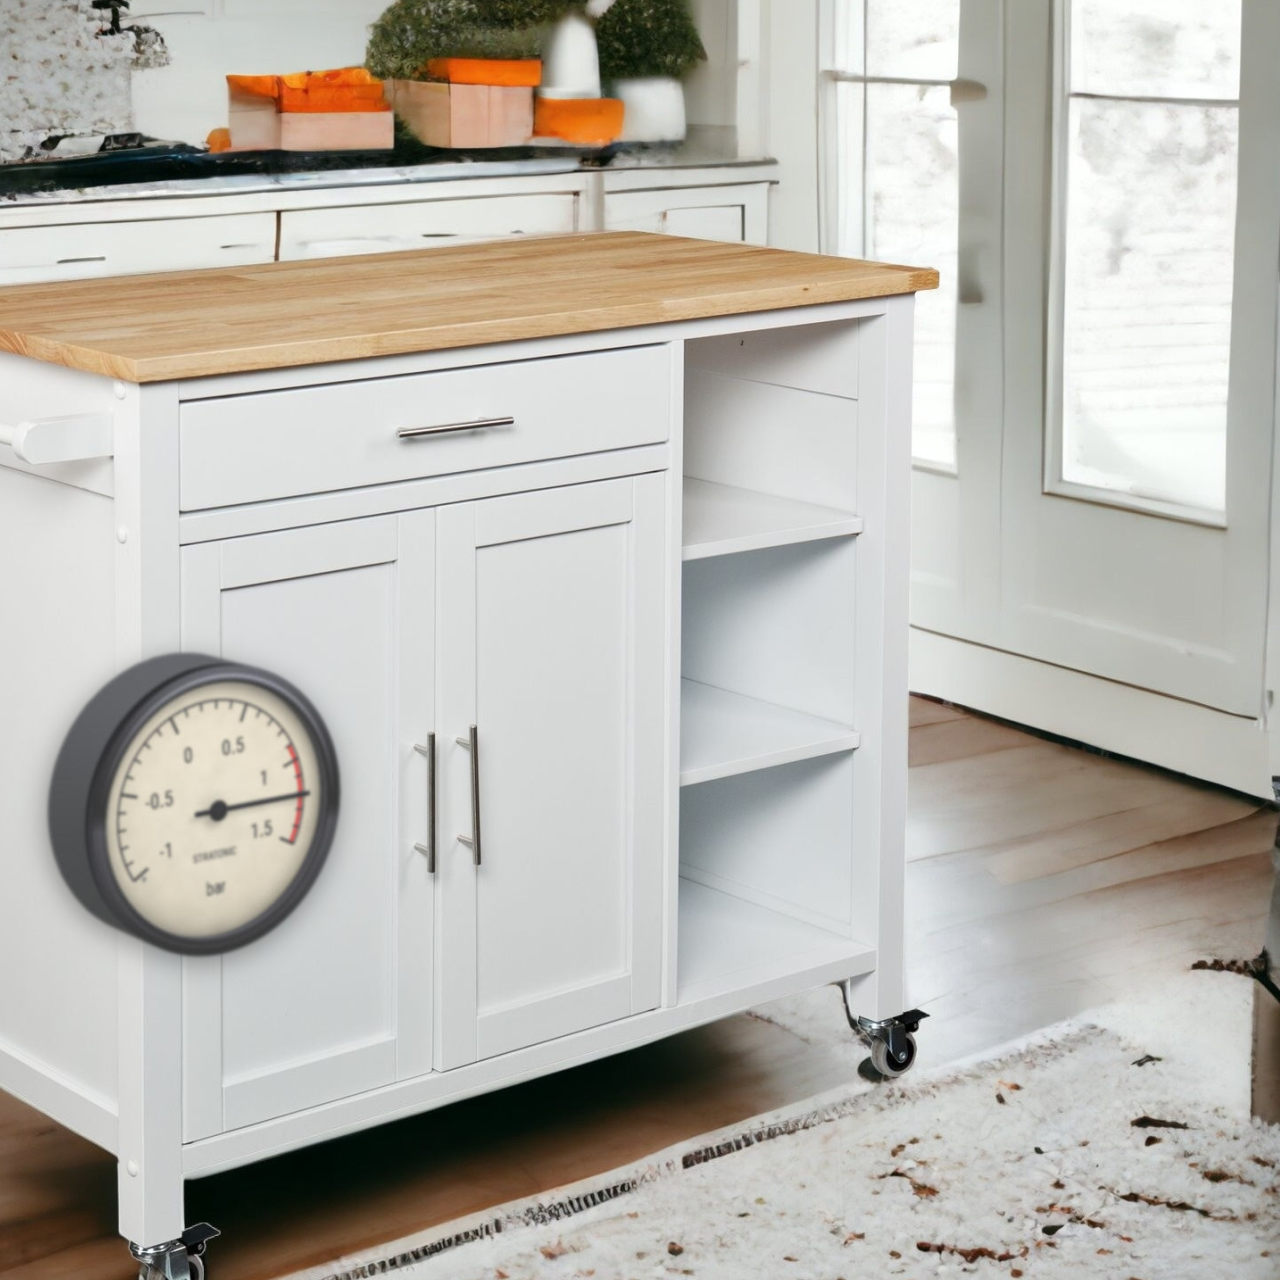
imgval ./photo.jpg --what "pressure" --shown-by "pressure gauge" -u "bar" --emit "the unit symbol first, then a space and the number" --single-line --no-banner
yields bar 1.2
